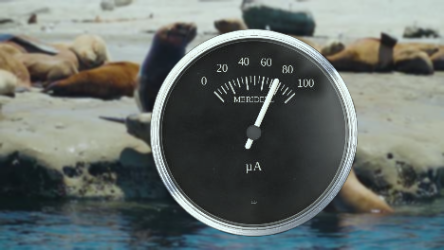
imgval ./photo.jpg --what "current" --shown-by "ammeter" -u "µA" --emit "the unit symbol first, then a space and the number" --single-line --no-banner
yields µA 75
